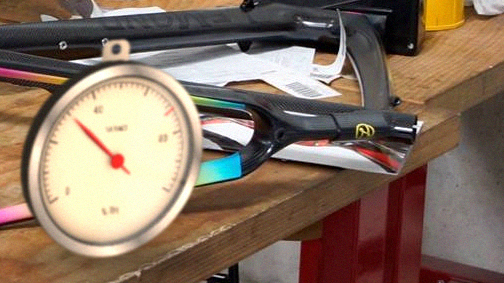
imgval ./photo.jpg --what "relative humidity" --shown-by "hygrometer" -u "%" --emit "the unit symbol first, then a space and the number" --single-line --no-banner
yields % 30
